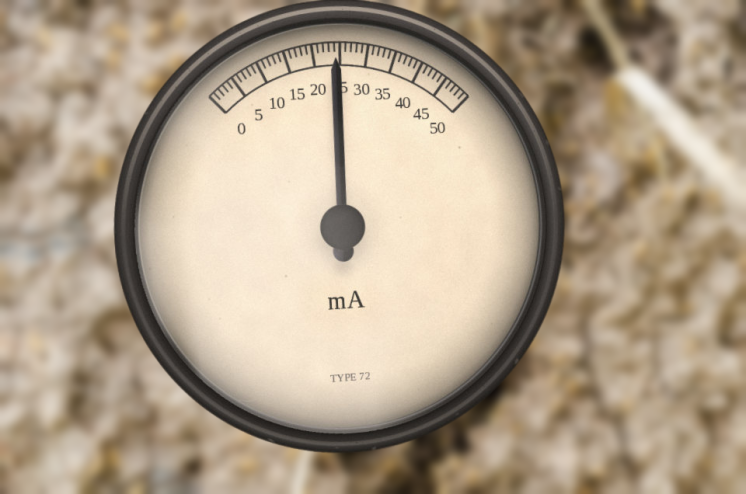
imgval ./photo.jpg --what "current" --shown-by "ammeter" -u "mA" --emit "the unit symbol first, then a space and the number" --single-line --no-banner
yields mA 24
